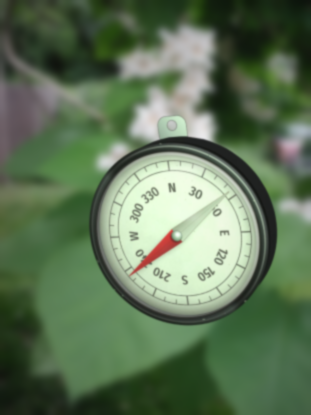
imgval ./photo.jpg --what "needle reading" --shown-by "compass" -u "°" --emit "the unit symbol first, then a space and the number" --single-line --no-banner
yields ° 235
